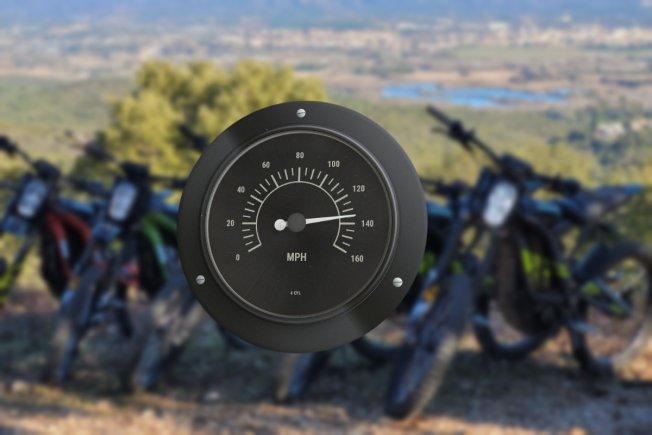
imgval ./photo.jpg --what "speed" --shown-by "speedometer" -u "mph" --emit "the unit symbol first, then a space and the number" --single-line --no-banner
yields mph 135
